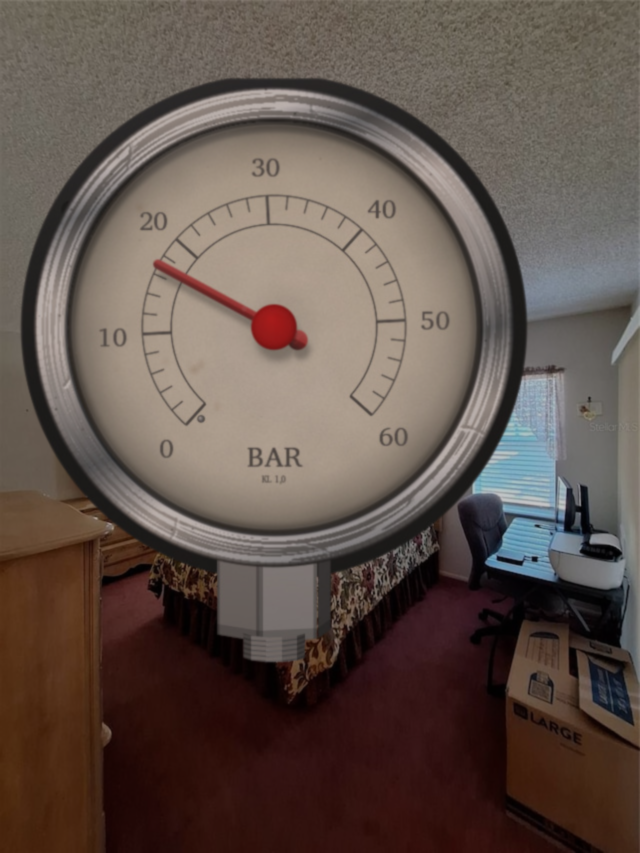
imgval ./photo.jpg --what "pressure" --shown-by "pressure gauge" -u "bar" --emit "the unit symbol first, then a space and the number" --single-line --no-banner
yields bar 17
